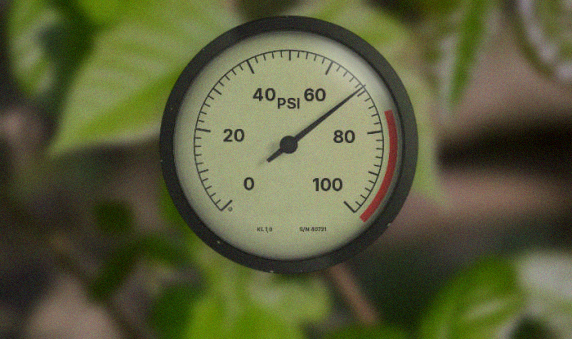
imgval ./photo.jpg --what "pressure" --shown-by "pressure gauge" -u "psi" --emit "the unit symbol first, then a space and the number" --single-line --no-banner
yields psi 69
